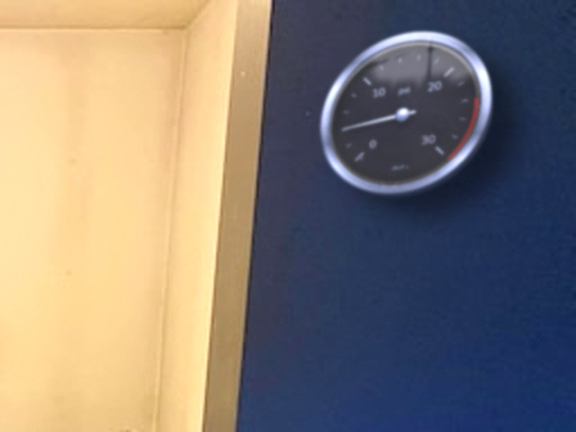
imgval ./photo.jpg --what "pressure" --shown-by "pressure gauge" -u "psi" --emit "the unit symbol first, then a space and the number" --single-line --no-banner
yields psi 4
